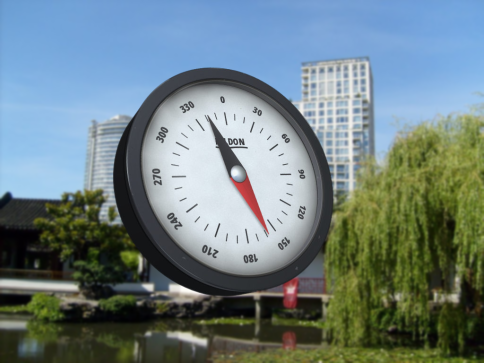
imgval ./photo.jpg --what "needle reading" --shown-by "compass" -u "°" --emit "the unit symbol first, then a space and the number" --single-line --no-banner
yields ° 160
